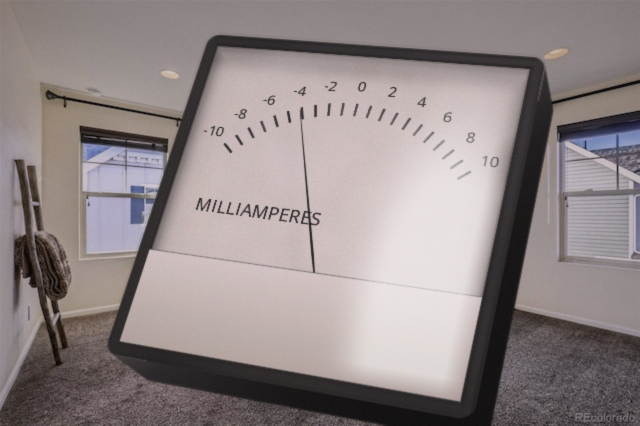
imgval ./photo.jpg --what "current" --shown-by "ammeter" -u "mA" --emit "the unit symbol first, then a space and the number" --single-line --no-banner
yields mA -4
